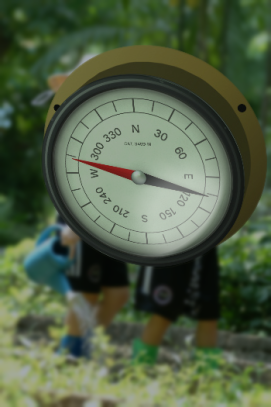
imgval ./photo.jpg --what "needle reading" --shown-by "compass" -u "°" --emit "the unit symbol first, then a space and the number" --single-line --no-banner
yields ° 285
